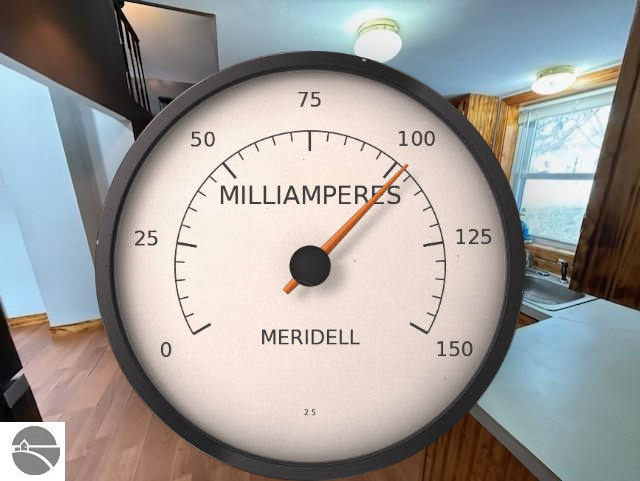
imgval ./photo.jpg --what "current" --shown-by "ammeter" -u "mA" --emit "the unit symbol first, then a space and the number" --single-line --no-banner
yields mA 102.5
